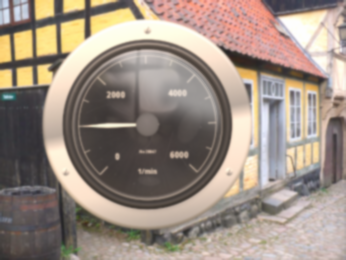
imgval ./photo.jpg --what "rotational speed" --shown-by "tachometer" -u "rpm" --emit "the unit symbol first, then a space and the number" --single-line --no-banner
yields rpm 1000
